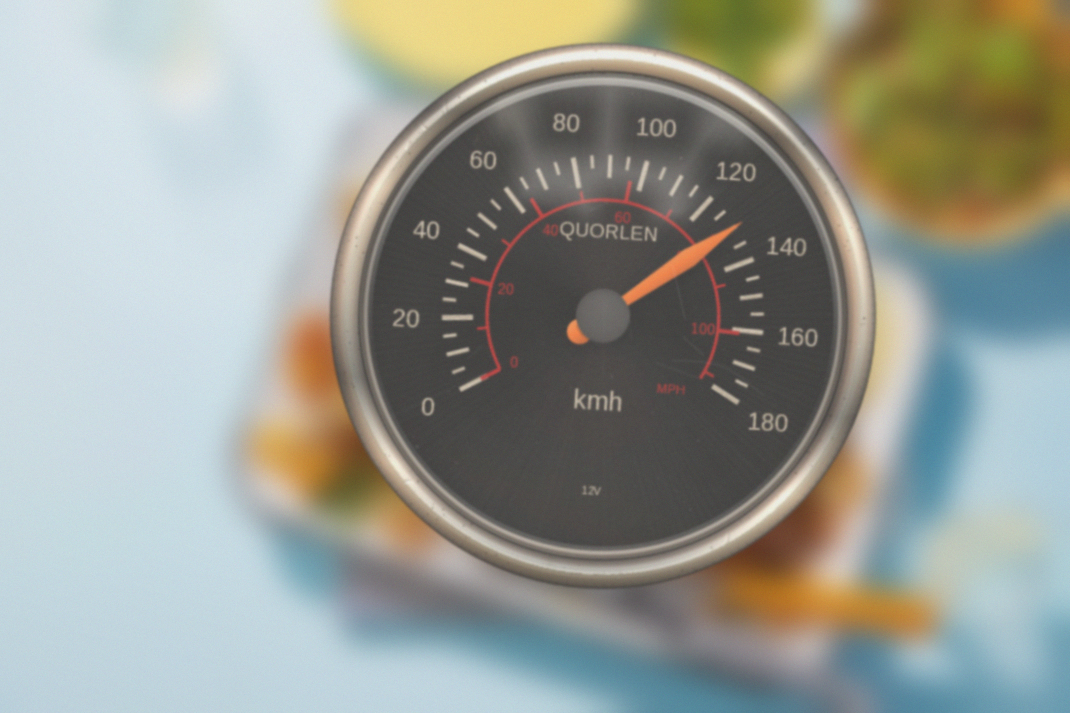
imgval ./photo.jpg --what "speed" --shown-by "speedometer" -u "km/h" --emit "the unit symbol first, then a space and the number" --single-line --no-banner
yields km/h 130
